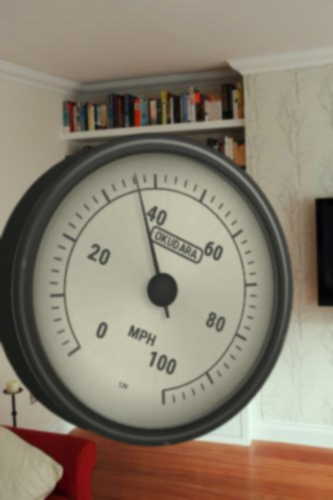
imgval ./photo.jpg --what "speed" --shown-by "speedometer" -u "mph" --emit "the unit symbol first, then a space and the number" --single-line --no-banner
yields mph 36
